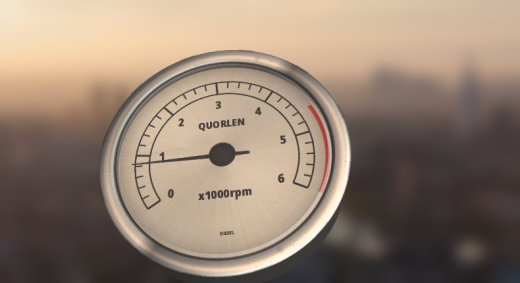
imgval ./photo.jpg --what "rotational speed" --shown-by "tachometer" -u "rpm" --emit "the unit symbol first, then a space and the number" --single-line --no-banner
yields rpm 800
